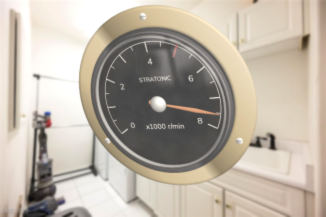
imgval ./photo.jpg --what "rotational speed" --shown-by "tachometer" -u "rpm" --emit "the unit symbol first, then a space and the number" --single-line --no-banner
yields rpm 7500
